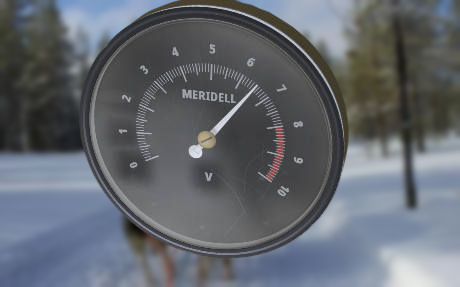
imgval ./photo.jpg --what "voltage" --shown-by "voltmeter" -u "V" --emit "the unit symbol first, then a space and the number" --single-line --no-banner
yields V 6.5
